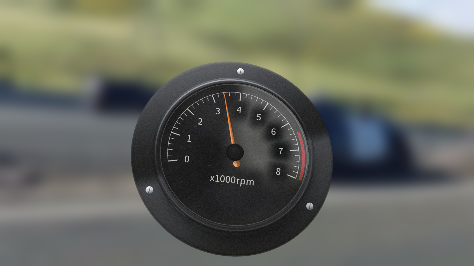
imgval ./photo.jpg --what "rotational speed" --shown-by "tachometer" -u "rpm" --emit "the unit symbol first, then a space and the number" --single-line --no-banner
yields rpm 3400
